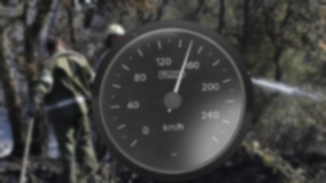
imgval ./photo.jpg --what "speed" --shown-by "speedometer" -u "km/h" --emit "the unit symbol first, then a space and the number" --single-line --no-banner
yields km/h 150
